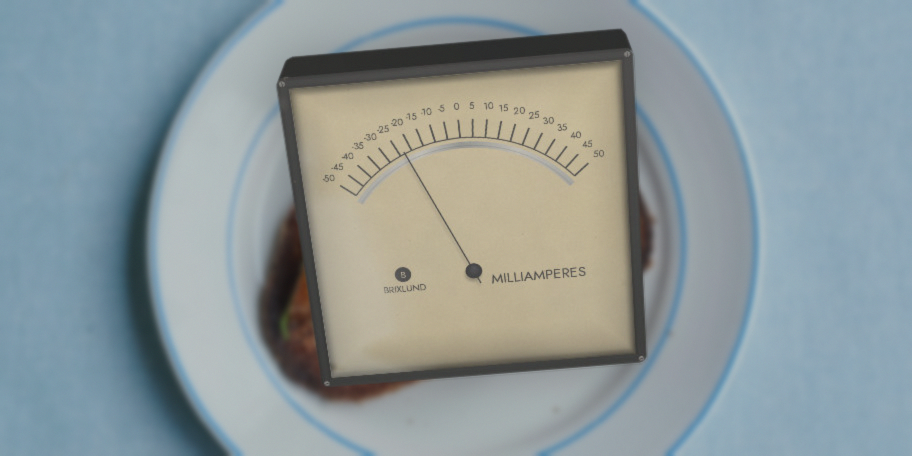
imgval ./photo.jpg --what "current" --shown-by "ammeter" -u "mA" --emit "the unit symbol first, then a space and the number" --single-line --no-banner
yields mA -22.5
